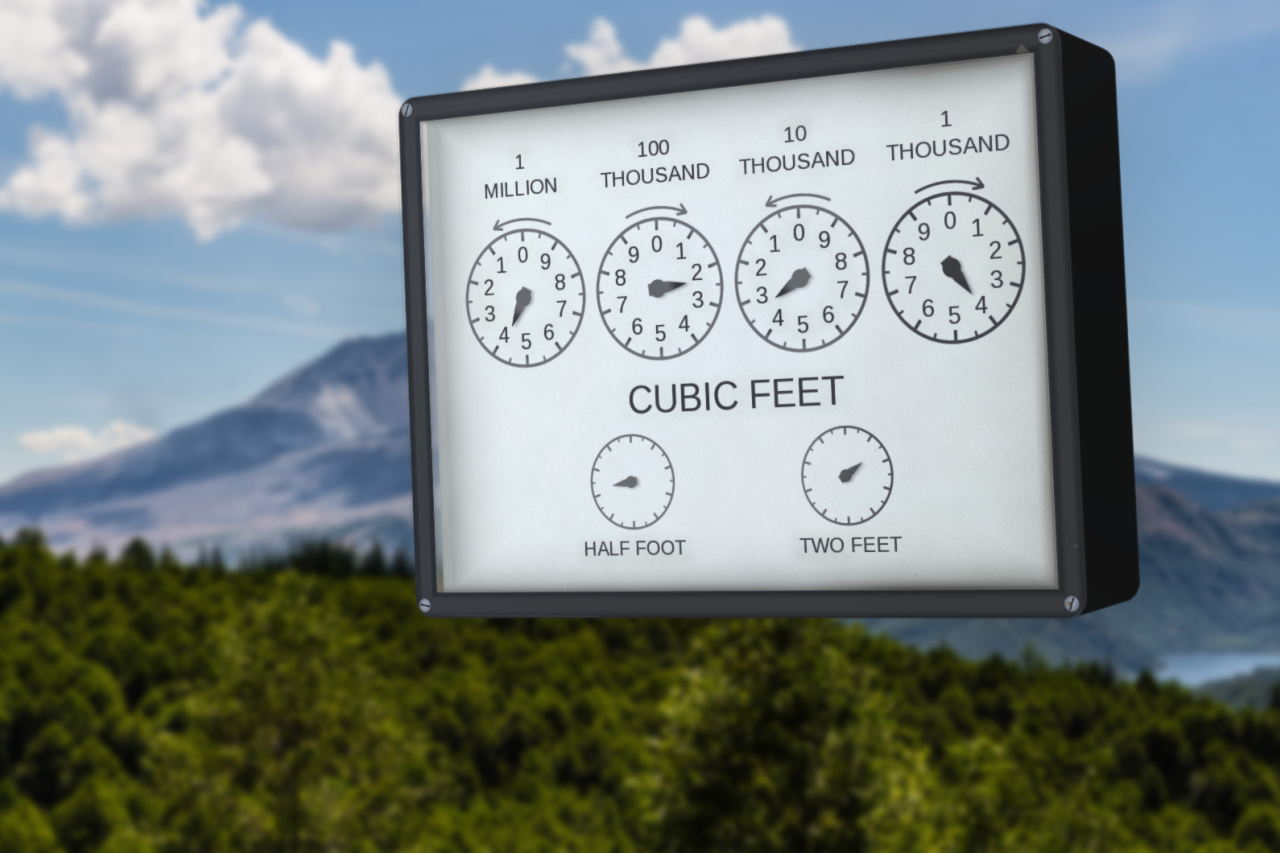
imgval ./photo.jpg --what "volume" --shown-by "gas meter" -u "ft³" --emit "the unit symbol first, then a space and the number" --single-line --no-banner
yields ft³ 423400
